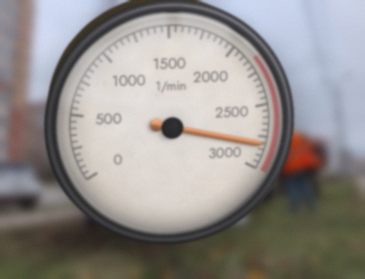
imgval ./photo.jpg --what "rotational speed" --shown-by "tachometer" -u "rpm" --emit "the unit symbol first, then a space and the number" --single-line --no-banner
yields rpm 2800
